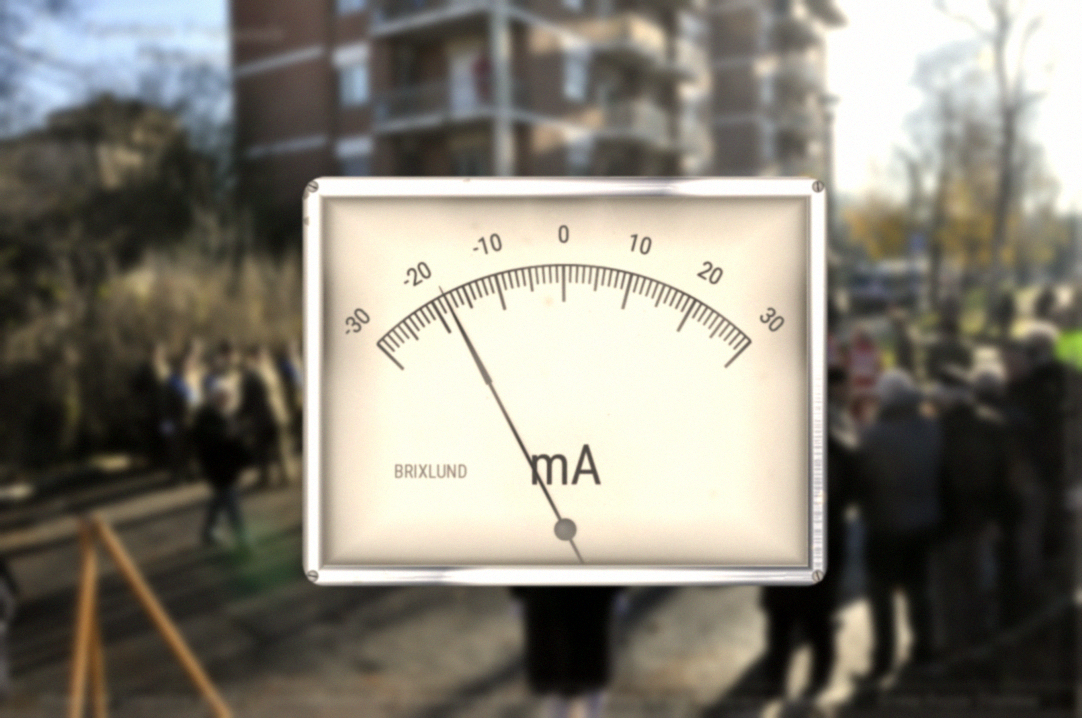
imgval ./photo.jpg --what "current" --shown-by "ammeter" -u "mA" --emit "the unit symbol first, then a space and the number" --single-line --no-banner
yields mA -18
